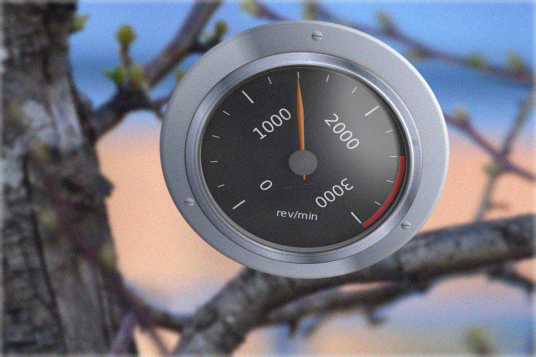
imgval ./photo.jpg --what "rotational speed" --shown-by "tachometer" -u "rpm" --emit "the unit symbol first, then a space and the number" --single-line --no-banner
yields rpm 1400
